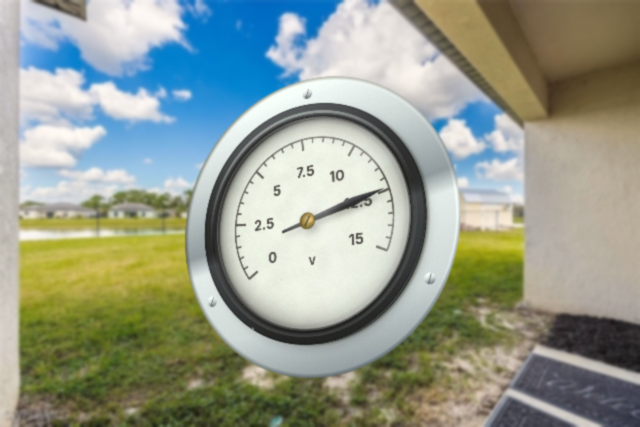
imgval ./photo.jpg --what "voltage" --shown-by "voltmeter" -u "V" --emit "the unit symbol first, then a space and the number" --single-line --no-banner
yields V 12.5
